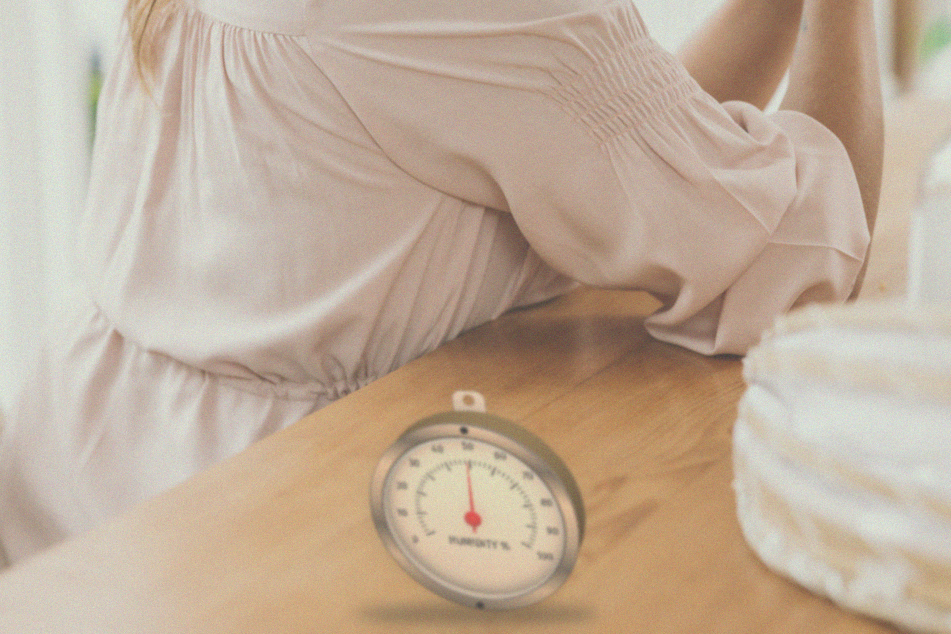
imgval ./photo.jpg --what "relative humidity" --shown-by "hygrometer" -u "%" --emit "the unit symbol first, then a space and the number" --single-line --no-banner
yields % 50
